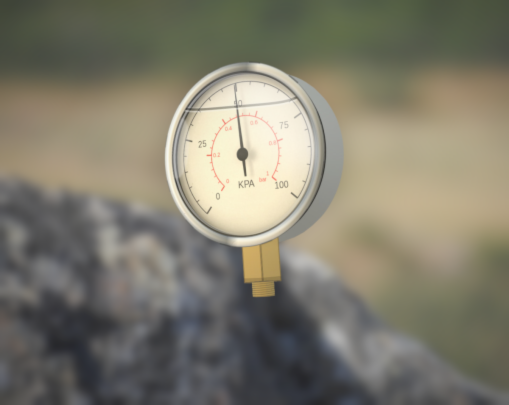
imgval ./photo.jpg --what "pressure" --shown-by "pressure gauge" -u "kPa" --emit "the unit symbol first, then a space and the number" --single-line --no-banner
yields kPa 50
